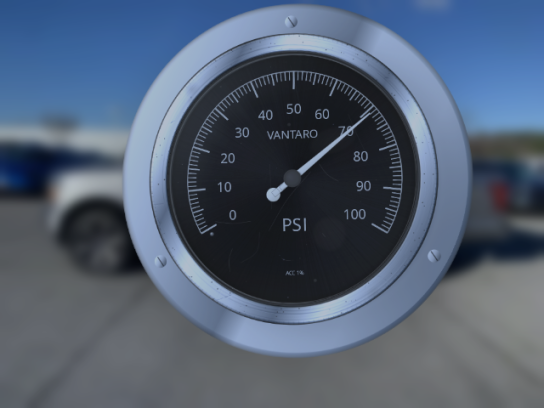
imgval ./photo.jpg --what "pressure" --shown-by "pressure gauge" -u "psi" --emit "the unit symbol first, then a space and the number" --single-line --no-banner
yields psi 71
